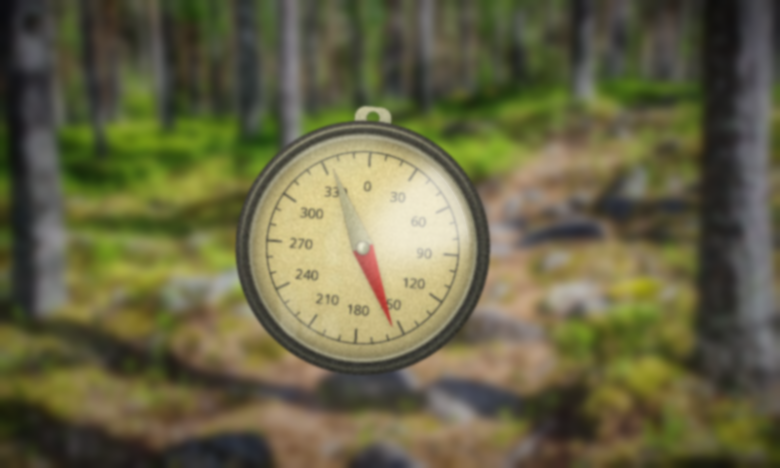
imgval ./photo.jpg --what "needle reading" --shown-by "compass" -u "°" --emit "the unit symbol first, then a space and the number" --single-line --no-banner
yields ° 155
